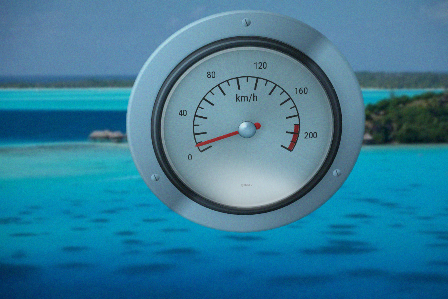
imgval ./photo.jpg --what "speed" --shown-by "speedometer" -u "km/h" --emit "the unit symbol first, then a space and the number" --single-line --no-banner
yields km/h 10
